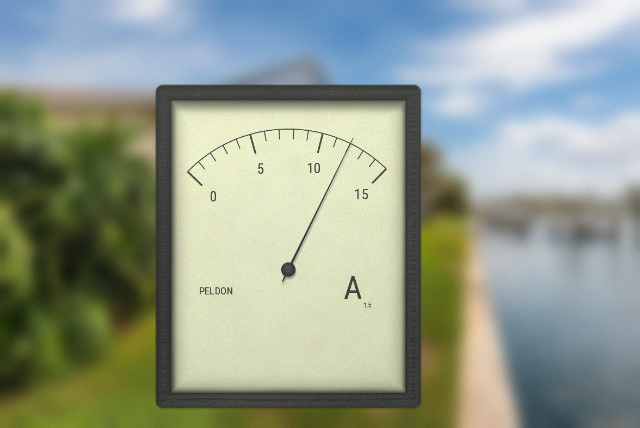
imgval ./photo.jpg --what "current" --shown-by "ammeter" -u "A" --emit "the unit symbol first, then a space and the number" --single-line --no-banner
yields A 12
